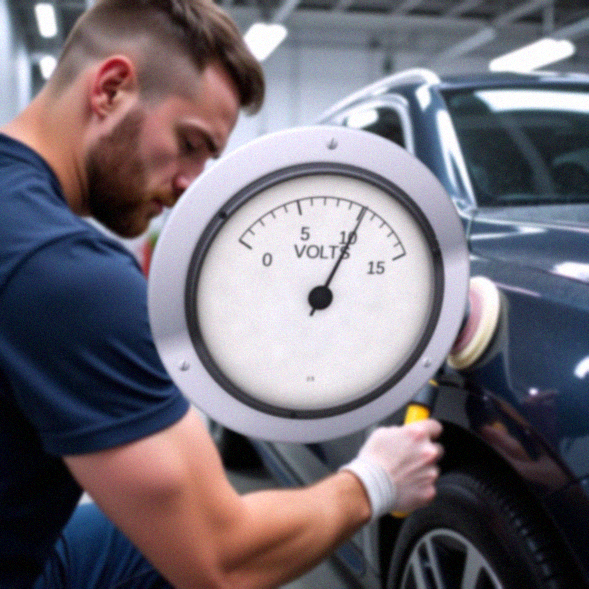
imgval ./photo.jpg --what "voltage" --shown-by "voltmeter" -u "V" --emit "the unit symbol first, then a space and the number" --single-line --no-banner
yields V 10
